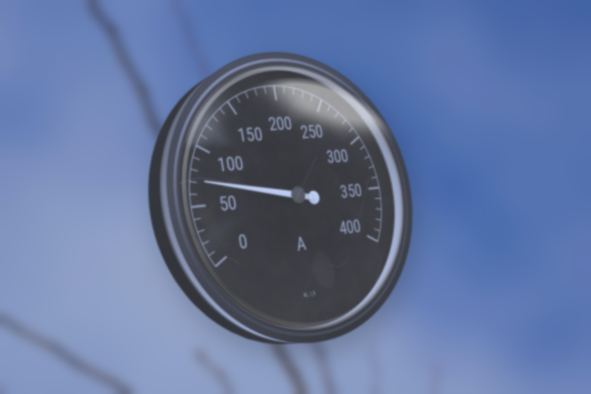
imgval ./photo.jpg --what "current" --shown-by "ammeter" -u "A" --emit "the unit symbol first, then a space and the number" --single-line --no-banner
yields A 70
